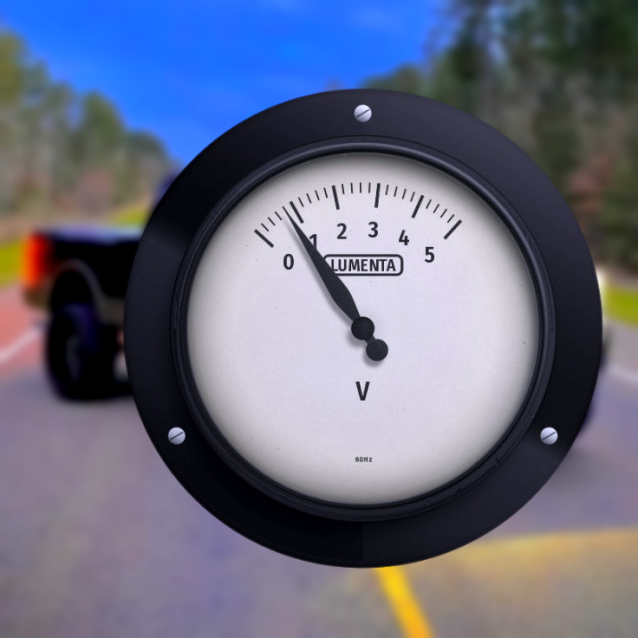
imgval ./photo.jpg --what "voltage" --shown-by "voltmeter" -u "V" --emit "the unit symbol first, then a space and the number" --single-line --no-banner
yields V 0.8
